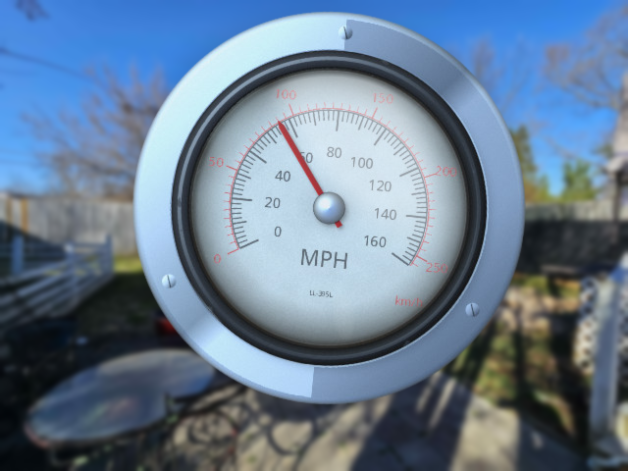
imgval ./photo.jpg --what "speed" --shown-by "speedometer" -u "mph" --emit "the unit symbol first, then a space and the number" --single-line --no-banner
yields mph 56
